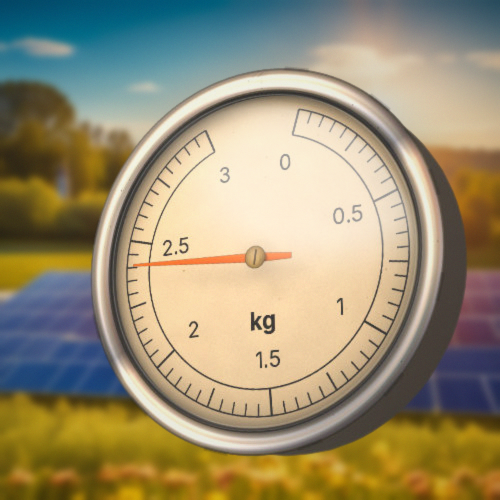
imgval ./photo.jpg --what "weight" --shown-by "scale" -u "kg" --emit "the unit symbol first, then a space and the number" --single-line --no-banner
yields kg 2.4
